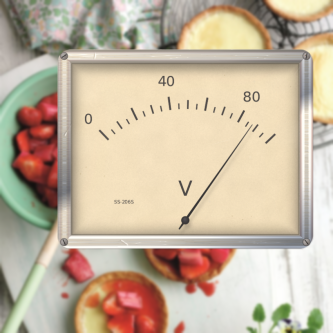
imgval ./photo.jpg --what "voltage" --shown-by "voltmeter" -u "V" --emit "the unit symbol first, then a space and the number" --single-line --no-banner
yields V 87.5
